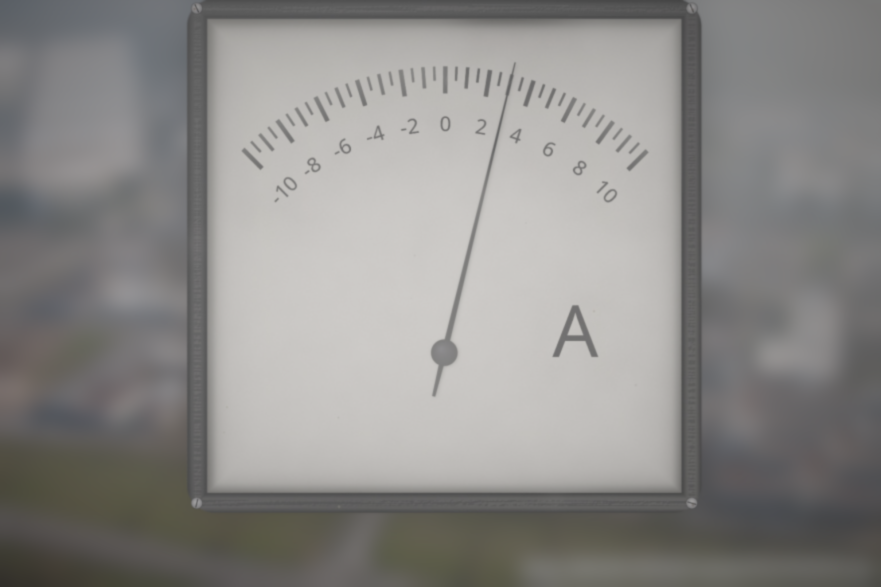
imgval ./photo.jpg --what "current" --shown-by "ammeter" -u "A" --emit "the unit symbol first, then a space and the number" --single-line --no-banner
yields A 3
